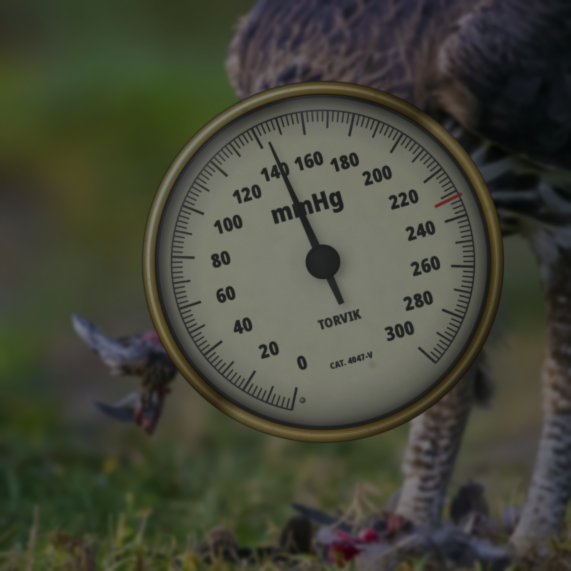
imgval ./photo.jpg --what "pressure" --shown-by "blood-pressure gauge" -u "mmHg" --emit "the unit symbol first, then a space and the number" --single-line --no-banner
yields mmHg 144
